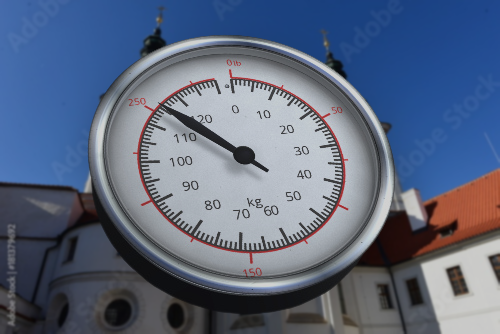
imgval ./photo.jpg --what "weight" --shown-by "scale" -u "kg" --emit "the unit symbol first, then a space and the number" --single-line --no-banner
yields kg 115
